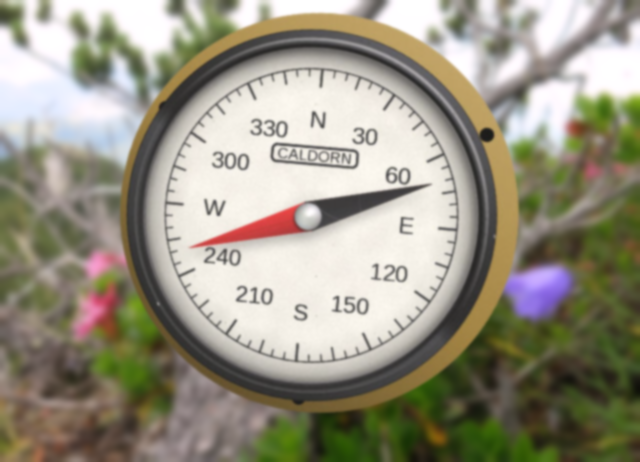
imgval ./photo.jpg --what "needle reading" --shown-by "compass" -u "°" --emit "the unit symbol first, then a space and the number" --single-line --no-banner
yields ° 250
